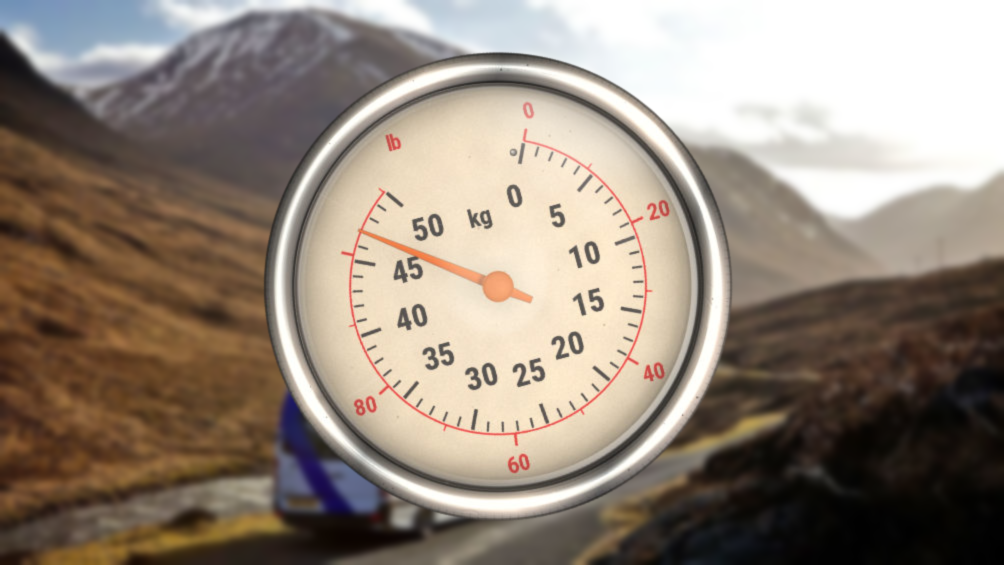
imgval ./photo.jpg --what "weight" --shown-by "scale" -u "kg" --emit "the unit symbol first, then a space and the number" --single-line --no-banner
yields kg 47
